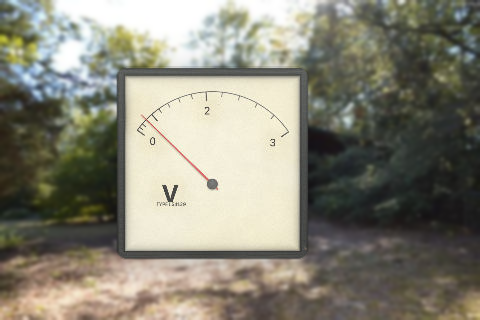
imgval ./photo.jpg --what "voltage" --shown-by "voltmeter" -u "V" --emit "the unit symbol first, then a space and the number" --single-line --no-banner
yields V 0.8
